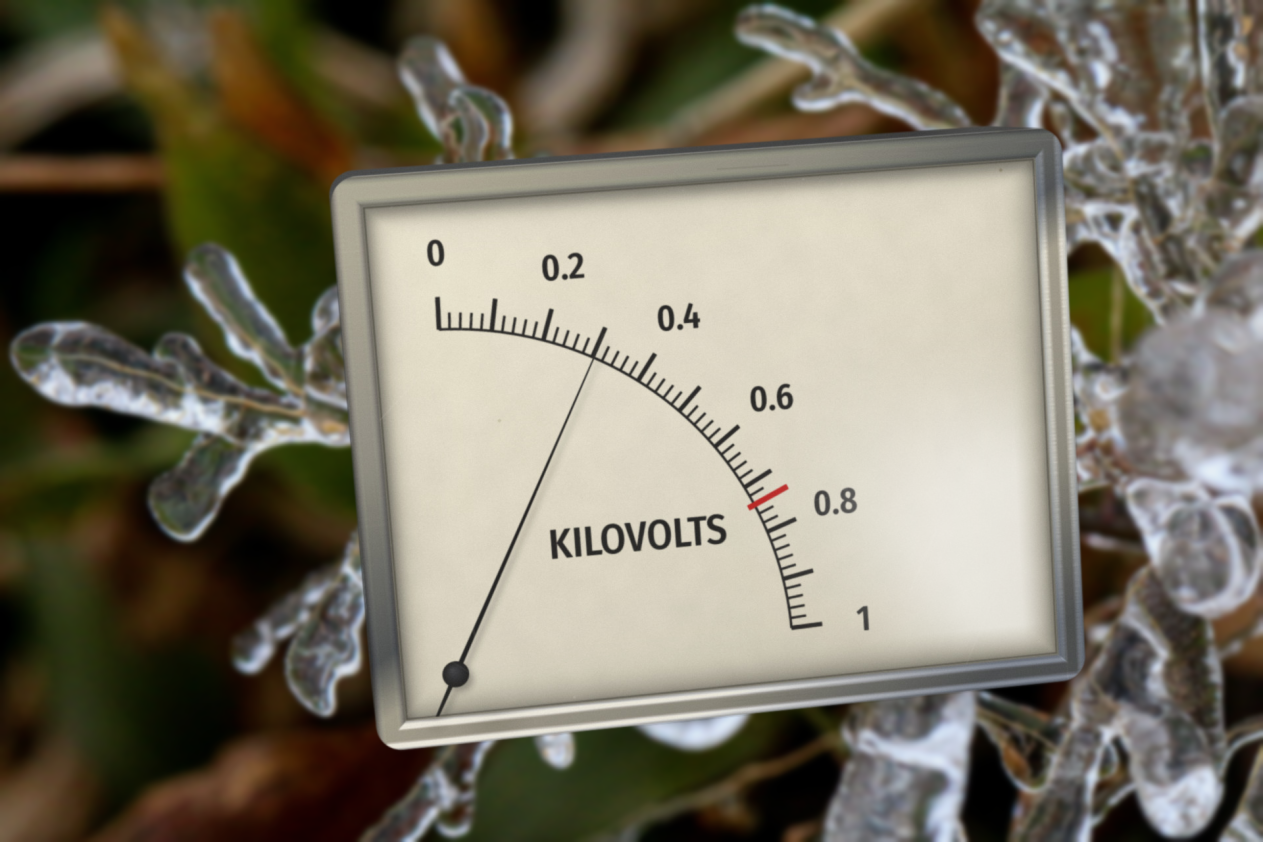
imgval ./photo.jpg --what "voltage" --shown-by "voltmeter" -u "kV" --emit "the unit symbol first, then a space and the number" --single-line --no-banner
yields kV 0.3
